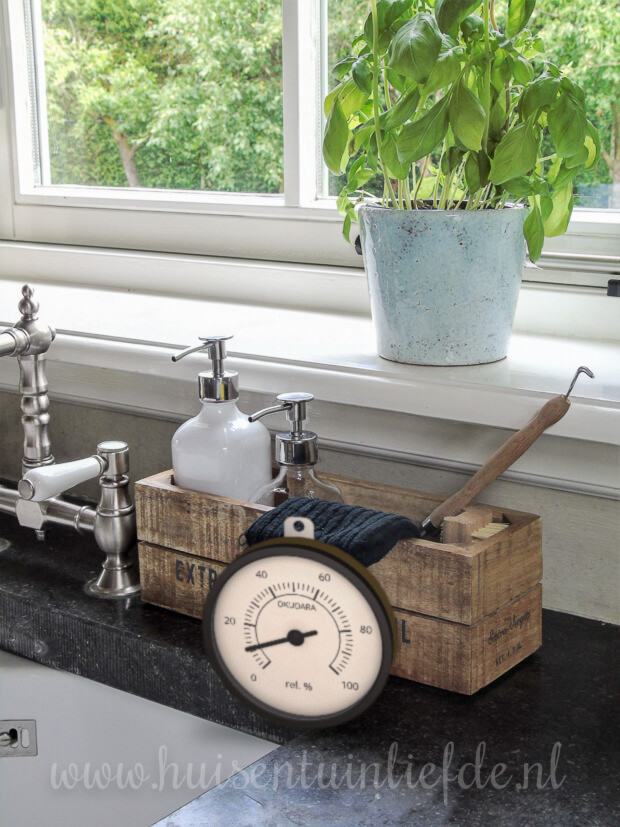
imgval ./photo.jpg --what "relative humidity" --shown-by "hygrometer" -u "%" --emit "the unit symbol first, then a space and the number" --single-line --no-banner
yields % 10
